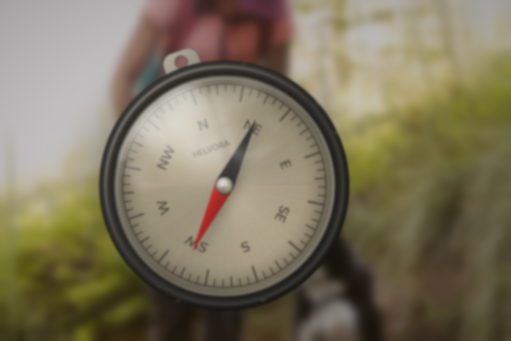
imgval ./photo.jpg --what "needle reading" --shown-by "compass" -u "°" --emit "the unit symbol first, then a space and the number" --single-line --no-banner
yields ° 225
